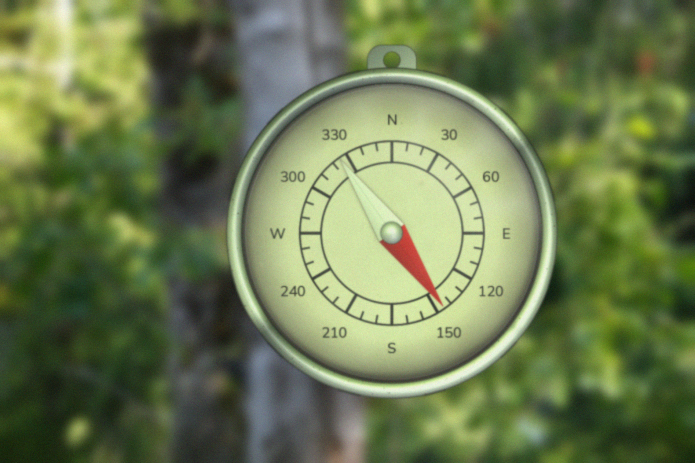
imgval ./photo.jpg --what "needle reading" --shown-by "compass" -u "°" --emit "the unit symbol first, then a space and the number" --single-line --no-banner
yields ° 145
